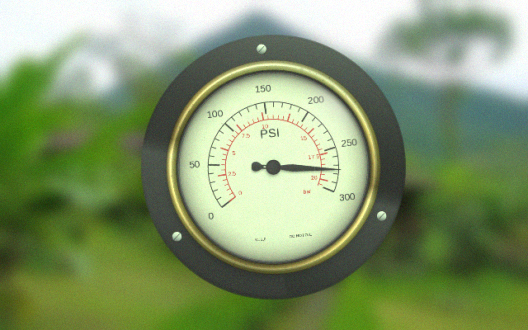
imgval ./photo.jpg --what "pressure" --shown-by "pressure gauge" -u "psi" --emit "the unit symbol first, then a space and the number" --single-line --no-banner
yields psi 275
